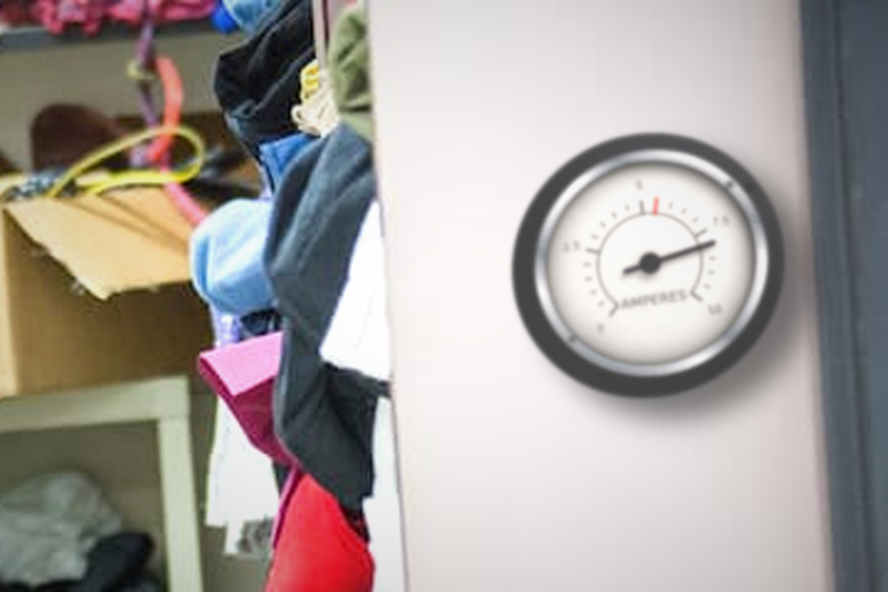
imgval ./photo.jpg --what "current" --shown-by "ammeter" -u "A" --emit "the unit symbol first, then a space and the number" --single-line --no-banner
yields A 8
